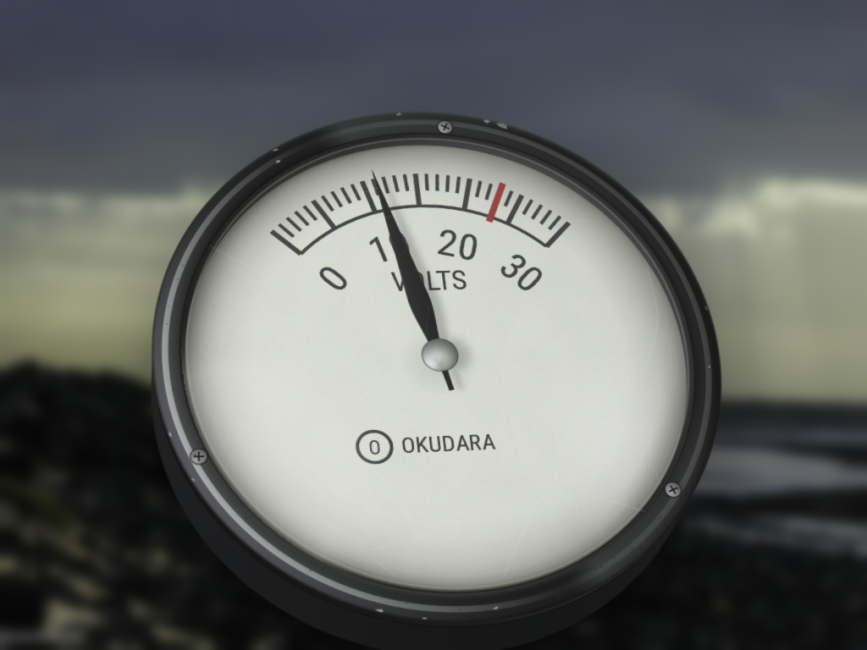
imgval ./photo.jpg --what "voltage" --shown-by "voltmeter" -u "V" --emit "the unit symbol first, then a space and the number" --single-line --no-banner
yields V 11
